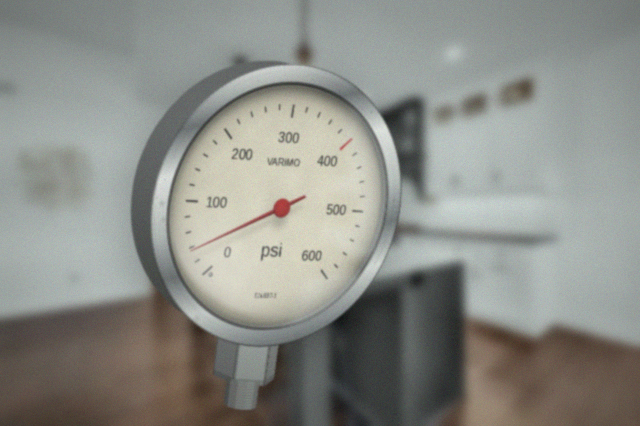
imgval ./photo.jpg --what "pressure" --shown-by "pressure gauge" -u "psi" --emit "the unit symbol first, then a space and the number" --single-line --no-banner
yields psi 40
